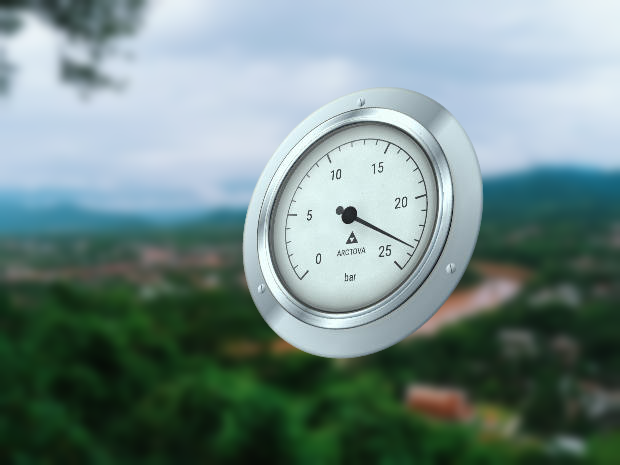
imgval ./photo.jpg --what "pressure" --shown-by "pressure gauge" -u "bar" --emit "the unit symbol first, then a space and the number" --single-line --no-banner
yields bar 23.5
